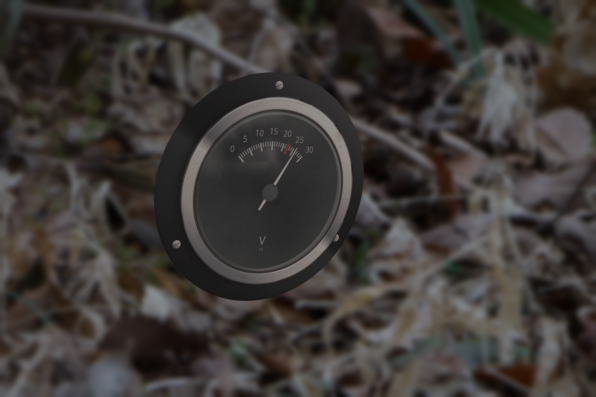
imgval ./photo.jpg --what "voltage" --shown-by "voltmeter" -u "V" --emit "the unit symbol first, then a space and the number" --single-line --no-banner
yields V 25
